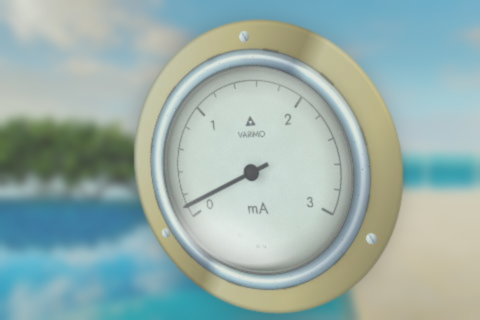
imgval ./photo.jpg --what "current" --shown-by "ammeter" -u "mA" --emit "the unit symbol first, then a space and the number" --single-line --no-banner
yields mA 0.1
